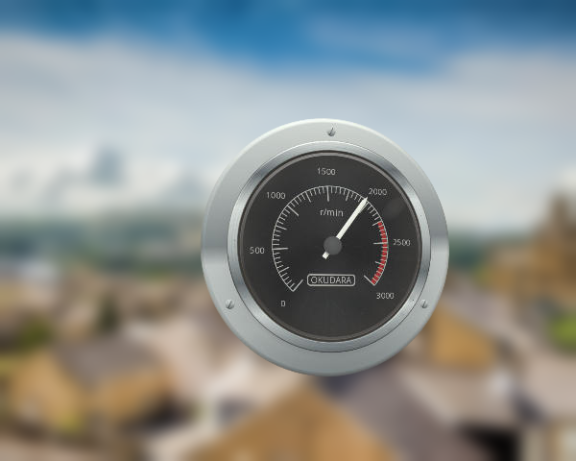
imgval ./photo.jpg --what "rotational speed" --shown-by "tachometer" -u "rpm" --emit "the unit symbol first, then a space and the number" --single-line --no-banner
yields rpm 1950
